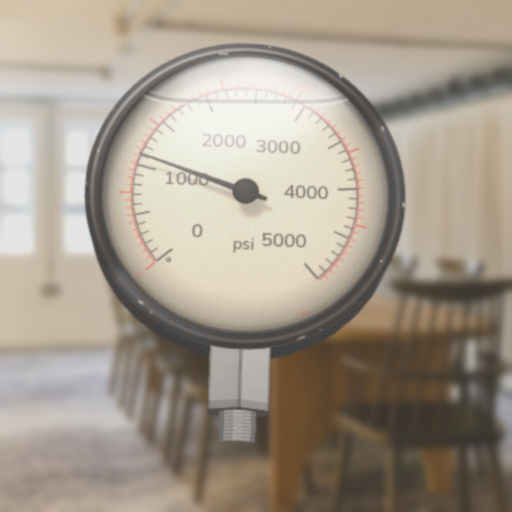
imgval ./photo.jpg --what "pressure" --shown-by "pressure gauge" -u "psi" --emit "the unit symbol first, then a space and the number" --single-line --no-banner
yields psi 1100
